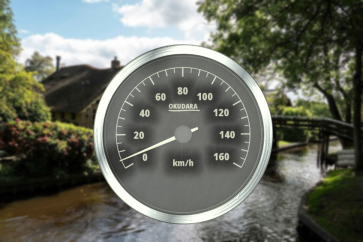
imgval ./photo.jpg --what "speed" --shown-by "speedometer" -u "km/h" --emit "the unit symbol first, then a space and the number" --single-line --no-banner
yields km/h 5
